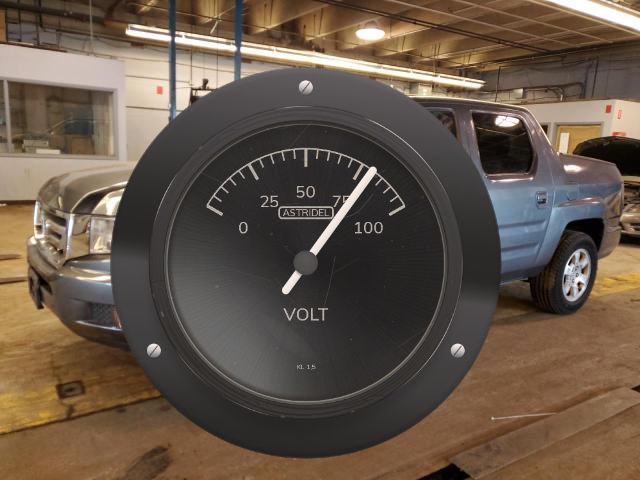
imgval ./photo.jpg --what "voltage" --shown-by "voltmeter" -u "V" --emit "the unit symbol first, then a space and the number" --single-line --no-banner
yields V 80
